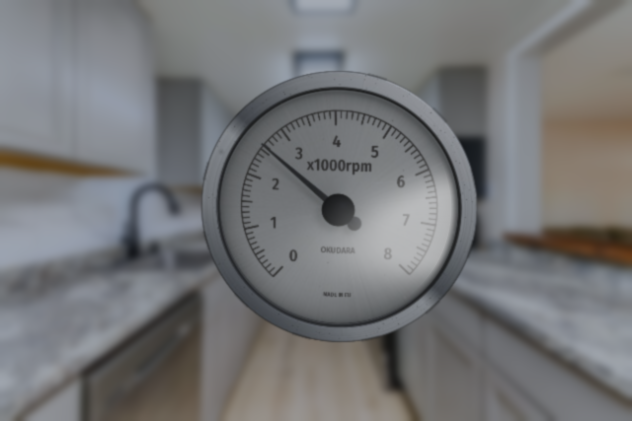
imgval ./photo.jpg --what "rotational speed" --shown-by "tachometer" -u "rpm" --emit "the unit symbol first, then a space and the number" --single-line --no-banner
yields rpm 2600
